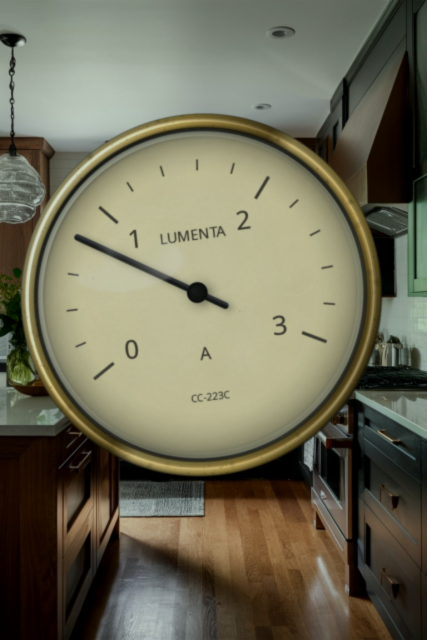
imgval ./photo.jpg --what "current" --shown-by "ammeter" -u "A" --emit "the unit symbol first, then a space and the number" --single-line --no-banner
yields A 0.8
